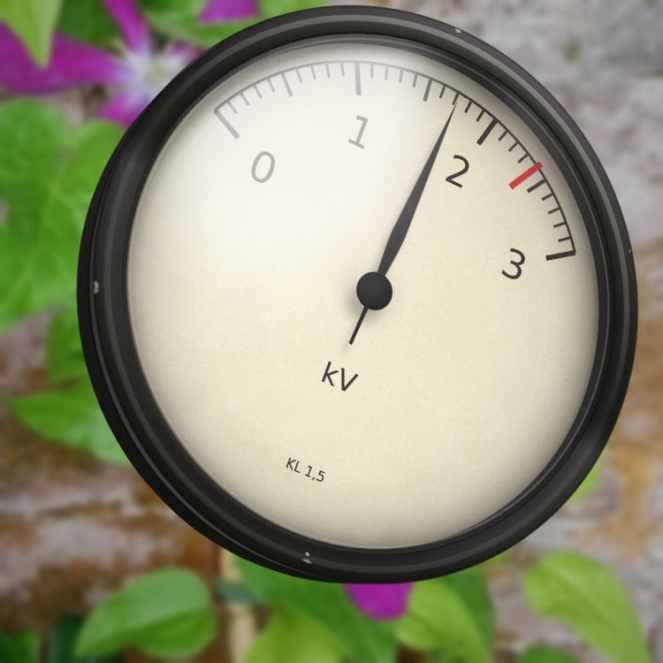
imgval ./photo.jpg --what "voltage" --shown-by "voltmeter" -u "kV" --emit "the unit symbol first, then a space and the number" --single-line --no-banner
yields kV 1.7
